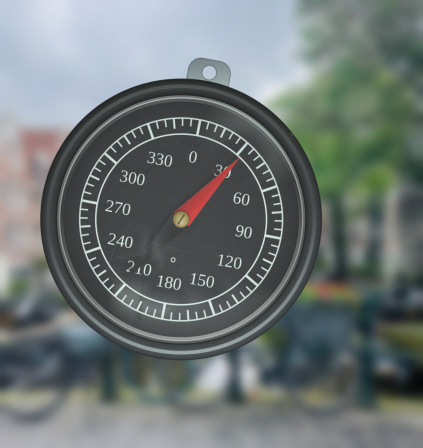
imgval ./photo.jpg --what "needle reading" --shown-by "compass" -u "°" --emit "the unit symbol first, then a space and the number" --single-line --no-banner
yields ° 32.5
